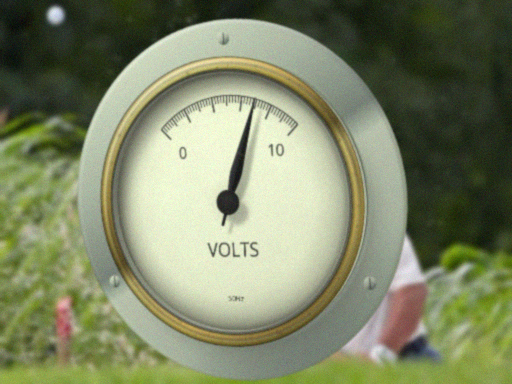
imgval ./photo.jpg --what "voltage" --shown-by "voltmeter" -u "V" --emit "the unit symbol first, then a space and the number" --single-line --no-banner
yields V 7
